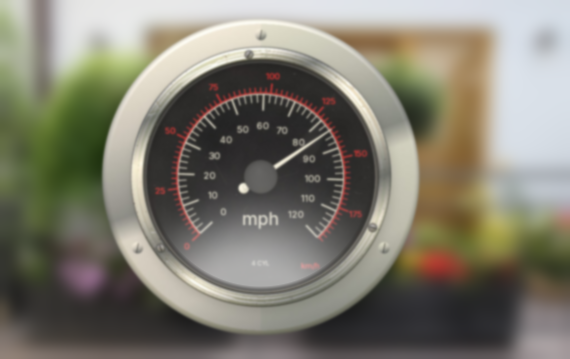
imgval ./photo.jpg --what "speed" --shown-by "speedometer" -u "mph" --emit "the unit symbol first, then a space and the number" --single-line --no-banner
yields mph 84
